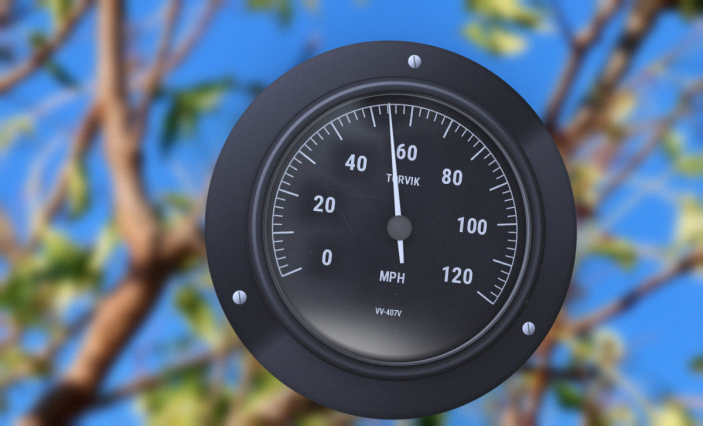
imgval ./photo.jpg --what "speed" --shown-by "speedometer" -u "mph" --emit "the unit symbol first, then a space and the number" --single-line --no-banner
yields mph 54
